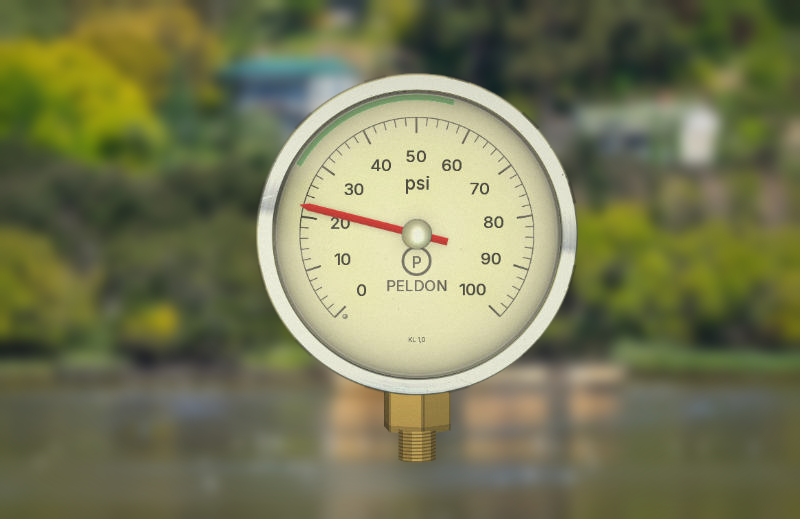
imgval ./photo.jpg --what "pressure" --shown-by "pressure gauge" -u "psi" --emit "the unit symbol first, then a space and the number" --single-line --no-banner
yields psi 22
